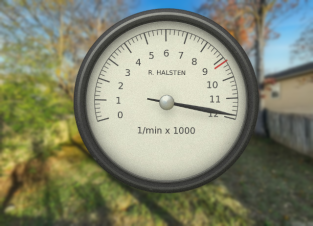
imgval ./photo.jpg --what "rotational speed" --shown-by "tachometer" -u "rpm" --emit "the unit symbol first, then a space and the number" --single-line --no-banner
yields rpm 11800
